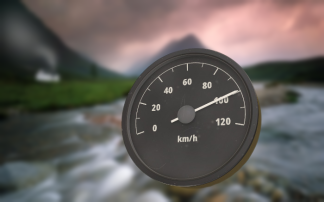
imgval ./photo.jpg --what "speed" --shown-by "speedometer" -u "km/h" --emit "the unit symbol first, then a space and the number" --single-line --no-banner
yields km/h 100
